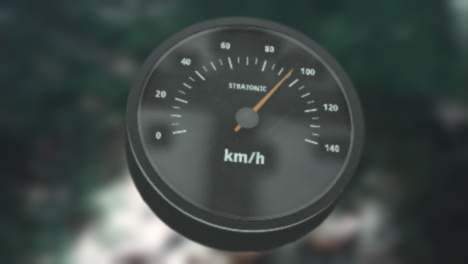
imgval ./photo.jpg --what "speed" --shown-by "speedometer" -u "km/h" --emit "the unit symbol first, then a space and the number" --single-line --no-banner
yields km/h 95
